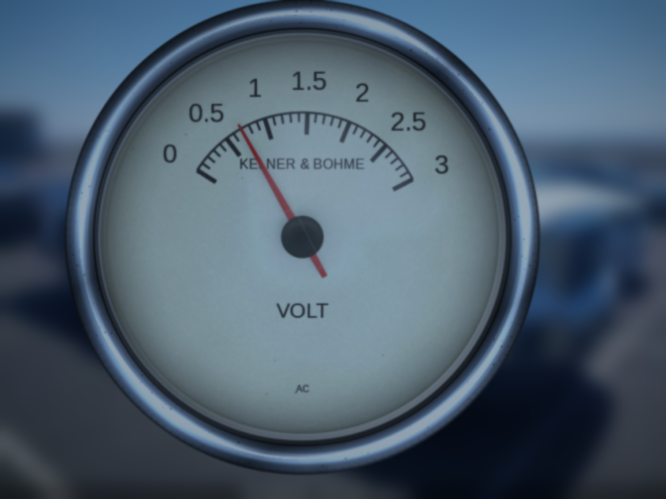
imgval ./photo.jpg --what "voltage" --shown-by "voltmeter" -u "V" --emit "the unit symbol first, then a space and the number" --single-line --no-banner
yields V 0.7
